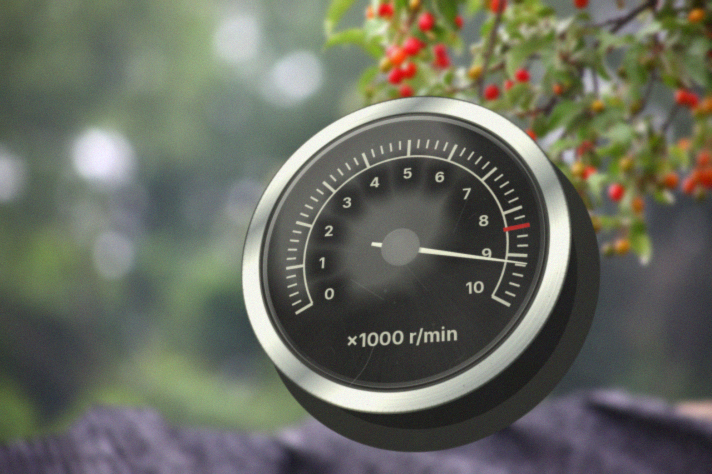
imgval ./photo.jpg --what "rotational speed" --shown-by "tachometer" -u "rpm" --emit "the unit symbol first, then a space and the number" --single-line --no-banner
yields rpm 9200
